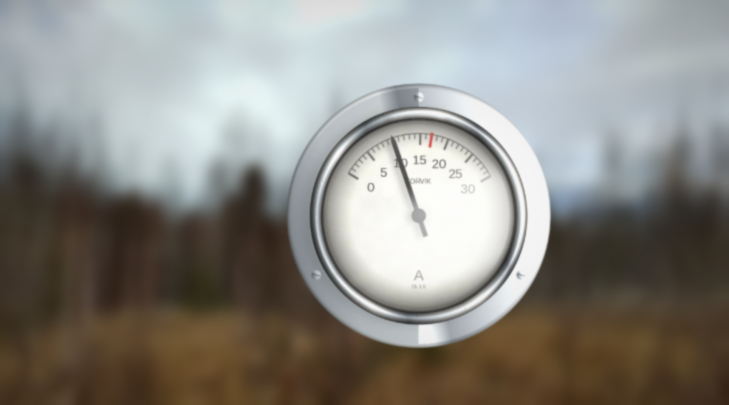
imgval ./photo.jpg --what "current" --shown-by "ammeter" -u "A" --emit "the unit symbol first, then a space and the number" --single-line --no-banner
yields A 10
